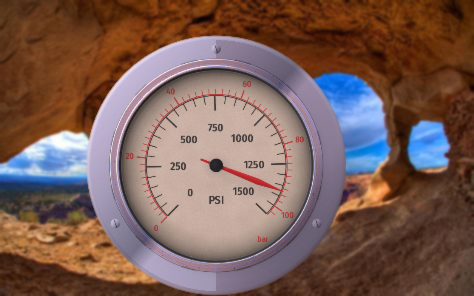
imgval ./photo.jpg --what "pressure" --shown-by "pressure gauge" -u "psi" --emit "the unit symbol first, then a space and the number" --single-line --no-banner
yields psi 1375
